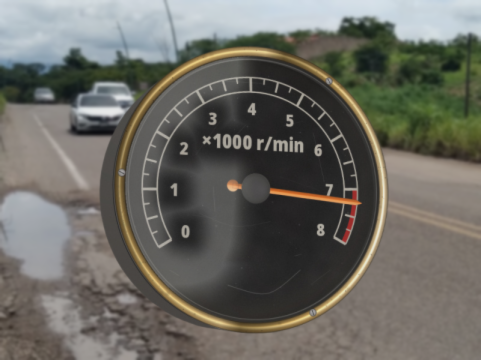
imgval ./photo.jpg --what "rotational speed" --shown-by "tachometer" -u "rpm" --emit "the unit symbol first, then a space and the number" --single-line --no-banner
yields rpm 7250
